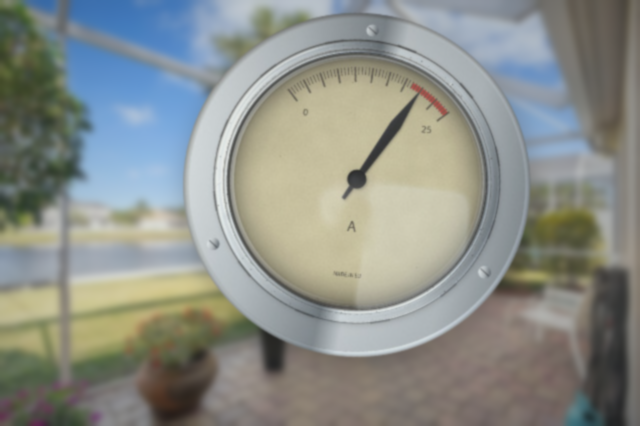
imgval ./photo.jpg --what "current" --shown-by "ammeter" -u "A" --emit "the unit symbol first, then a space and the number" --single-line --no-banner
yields A 20
